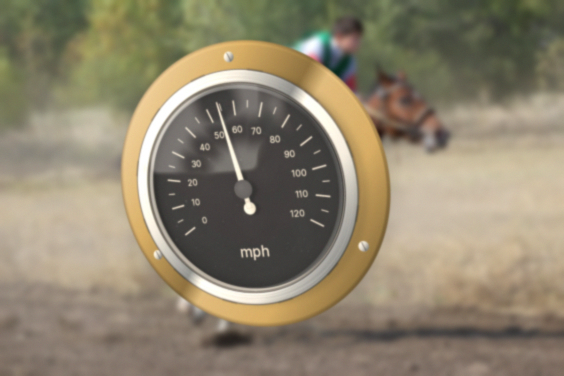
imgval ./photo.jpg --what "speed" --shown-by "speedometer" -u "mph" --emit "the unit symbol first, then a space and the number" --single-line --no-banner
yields mph 55
